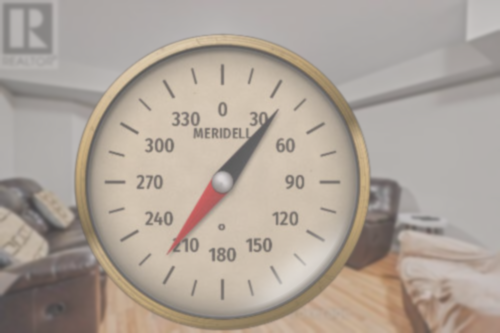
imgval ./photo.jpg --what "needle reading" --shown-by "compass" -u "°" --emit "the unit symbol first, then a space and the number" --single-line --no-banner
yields ° 217.5
